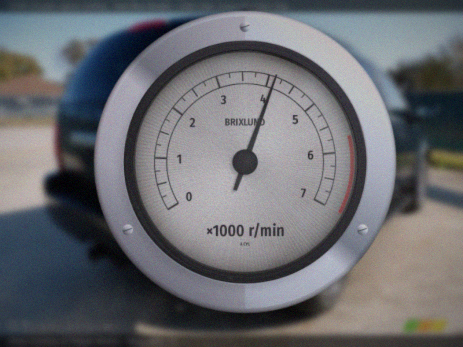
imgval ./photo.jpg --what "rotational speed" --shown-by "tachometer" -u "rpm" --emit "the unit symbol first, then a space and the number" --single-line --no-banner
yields rpm 4125
